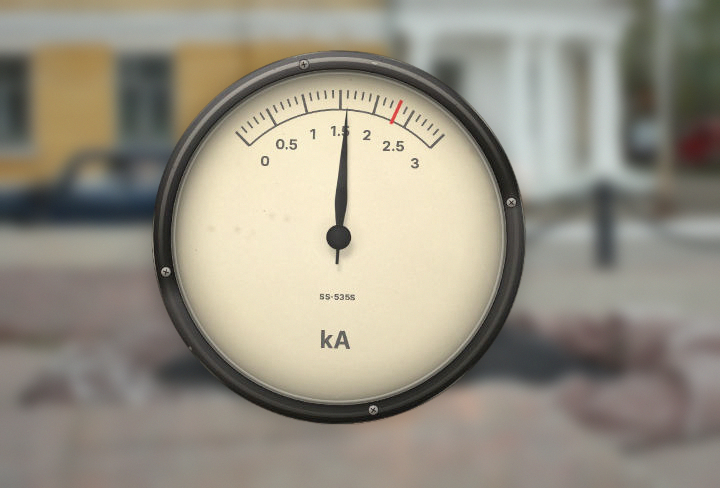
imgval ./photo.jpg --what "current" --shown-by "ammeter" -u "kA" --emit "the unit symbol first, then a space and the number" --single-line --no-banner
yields kA 1.6
